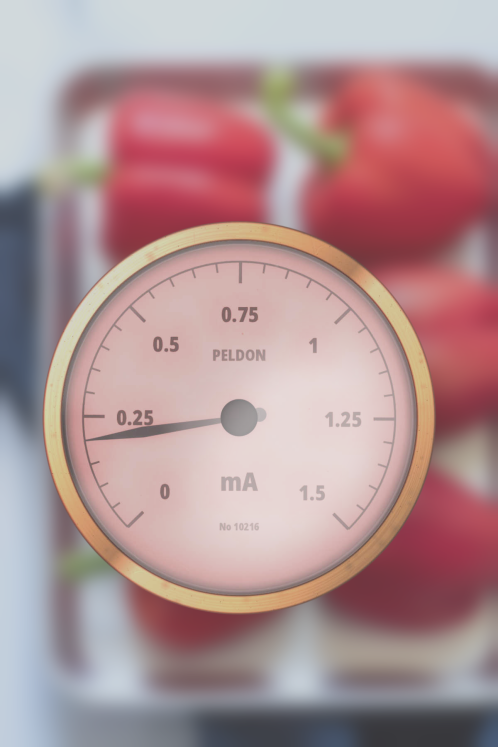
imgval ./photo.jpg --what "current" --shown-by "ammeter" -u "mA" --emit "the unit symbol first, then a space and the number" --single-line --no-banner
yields mA 0.2
